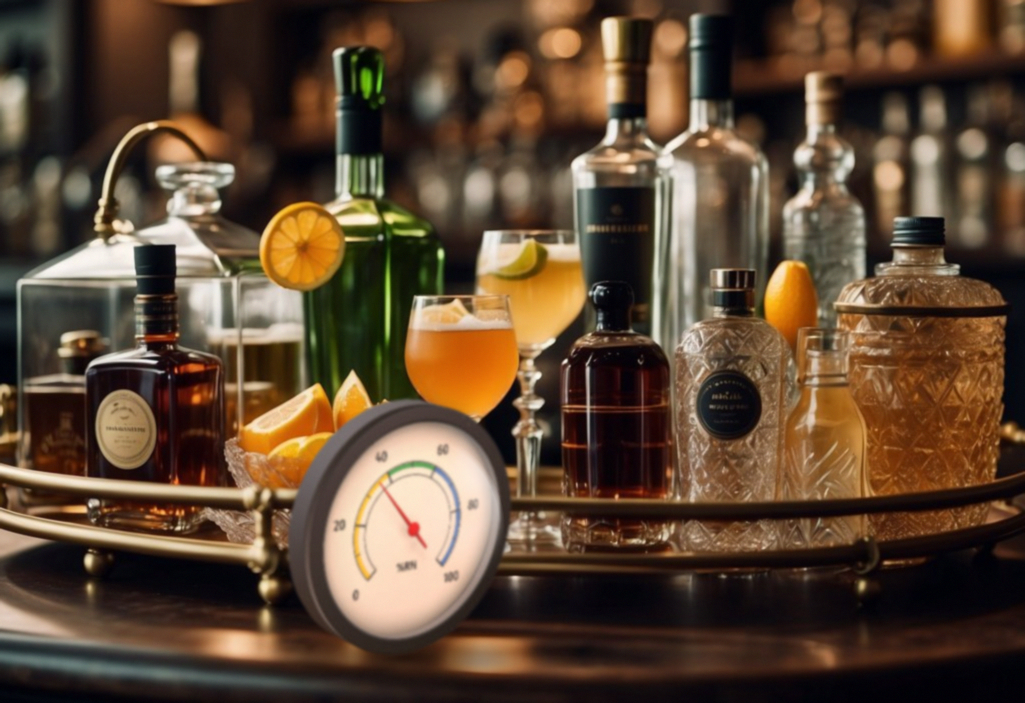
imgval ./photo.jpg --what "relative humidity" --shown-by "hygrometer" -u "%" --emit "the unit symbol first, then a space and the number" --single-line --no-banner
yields % 35
